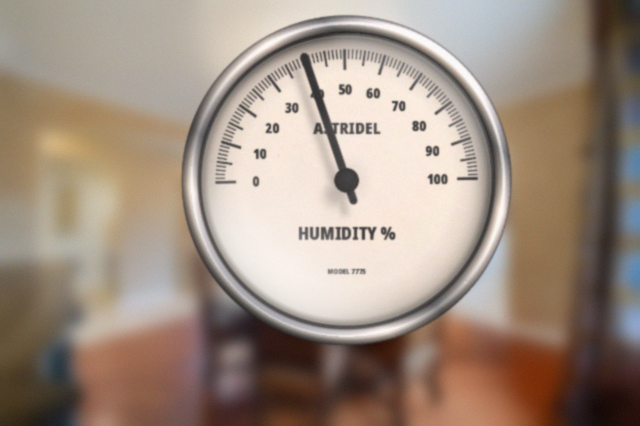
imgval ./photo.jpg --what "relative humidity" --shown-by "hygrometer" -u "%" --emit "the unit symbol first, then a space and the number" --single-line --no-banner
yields % 40
